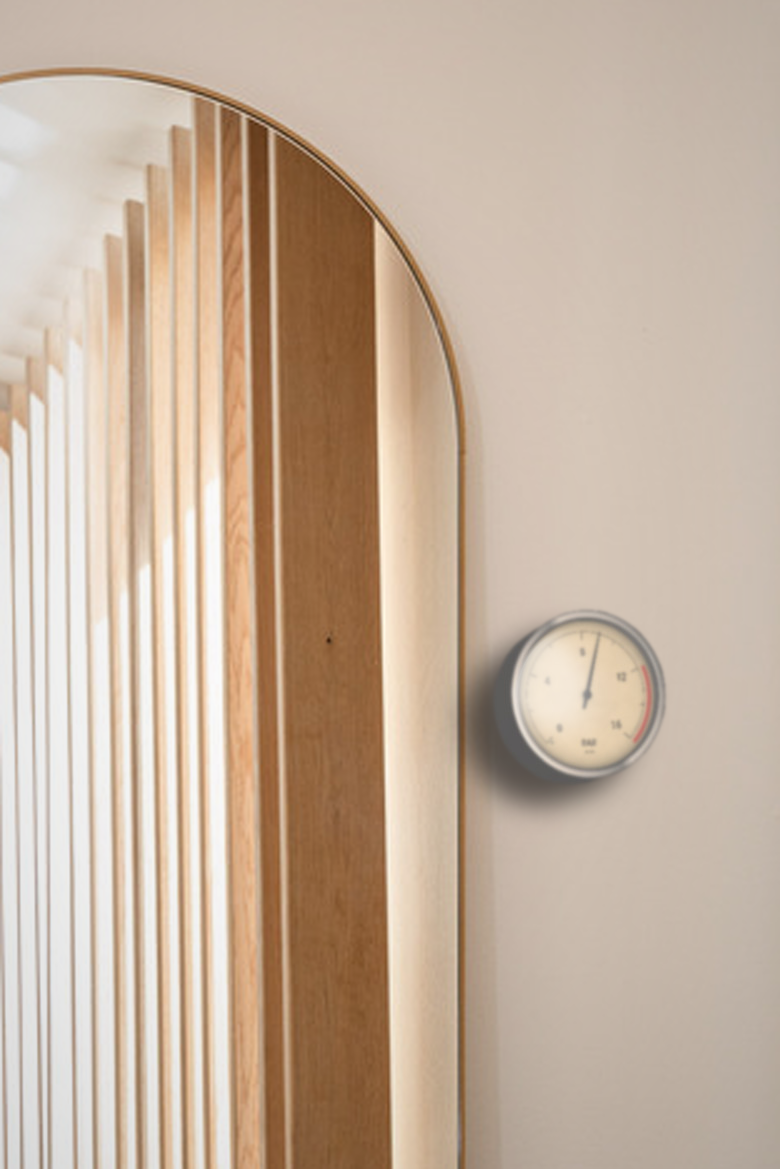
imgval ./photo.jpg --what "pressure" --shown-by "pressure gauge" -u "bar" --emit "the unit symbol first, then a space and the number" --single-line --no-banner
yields bar 9
